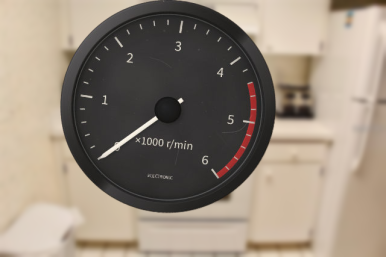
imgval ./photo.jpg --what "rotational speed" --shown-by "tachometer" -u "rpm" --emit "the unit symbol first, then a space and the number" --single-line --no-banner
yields rpm 0
